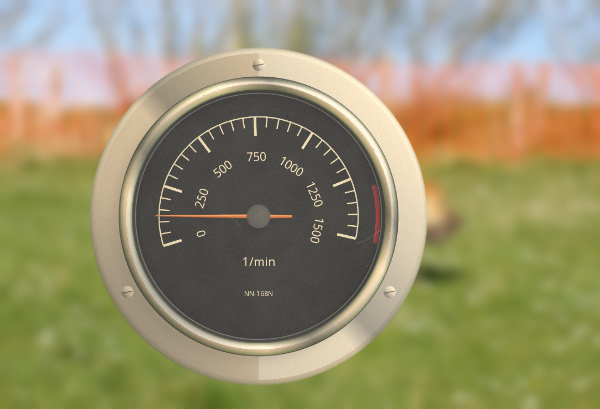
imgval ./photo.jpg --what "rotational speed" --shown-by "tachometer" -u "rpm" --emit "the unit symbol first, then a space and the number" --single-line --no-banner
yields rpm 125
